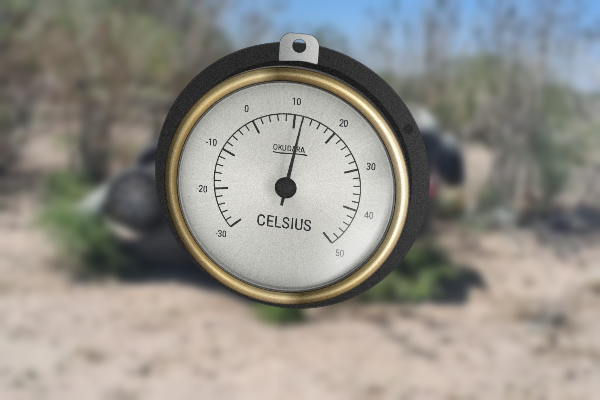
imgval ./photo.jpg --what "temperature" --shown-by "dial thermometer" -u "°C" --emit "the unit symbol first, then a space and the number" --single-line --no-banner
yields °C 12
